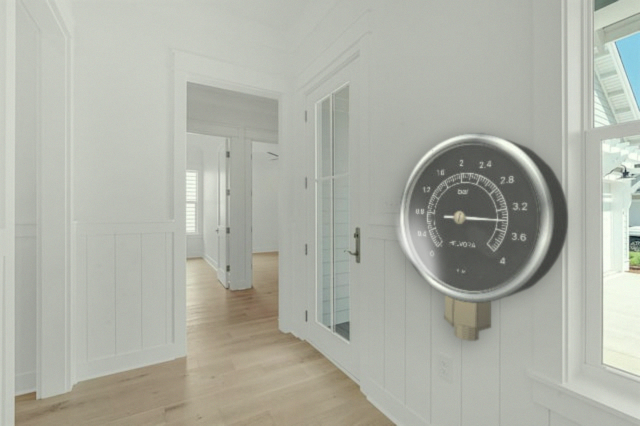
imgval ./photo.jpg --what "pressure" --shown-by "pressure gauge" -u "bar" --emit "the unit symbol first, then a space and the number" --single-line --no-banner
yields bar 3.4
